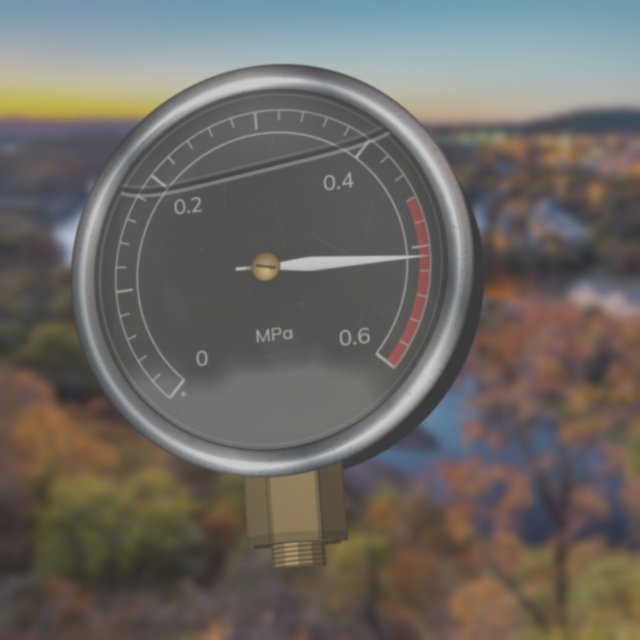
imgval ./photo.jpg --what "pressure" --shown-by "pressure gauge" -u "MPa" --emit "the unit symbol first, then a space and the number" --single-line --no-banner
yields MPa 0.51
